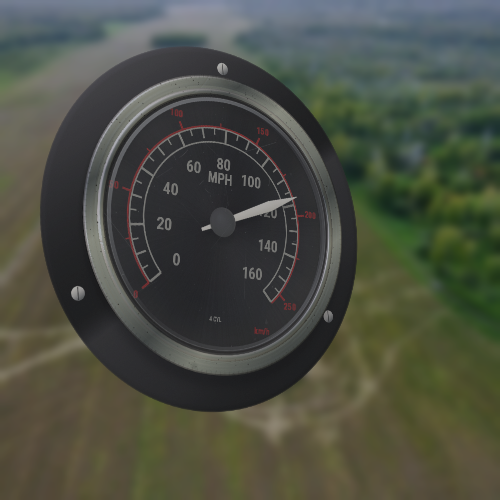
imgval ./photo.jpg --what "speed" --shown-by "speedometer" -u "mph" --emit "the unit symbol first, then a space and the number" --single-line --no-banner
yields mph 117.5
